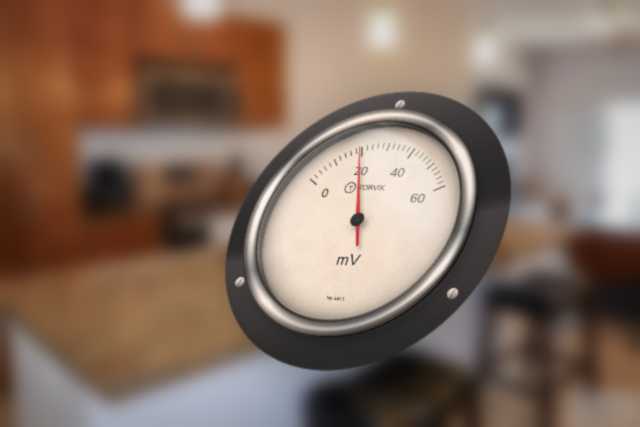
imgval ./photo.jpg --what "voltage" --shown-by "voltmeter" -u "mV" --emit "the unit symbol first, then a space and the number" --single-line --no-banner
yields mV 20
